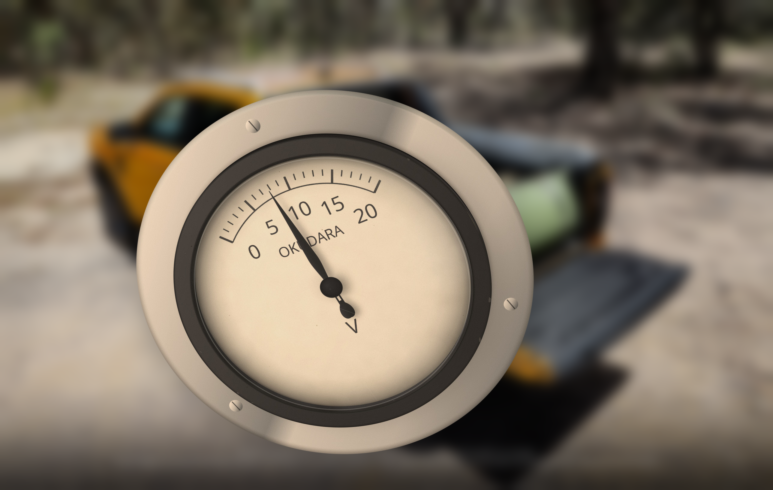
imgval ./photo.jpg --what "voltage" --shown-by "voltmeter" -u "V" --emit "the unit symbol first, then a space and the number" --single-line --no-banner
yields V 8
